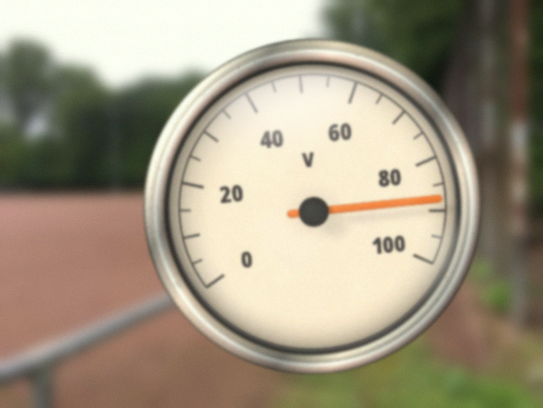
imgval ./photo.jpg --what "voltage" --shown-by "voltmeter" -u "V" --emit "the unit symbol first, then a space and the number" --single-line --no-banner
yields V 87.5
